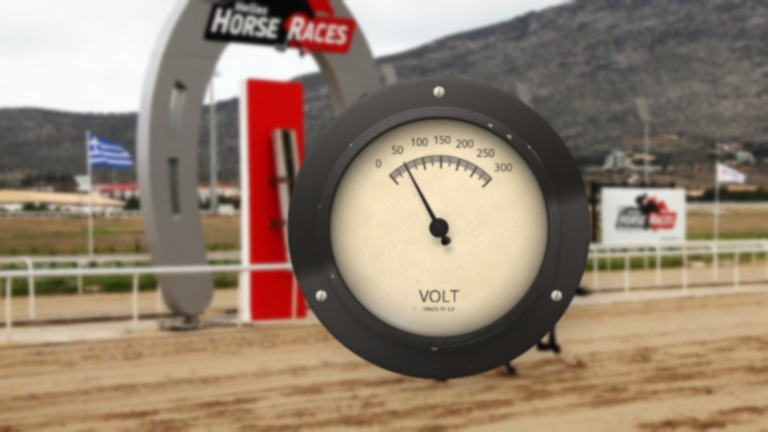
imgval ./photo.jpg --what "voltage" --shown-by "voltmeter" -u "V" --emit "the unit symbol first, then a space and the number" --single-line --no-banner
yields V 50
